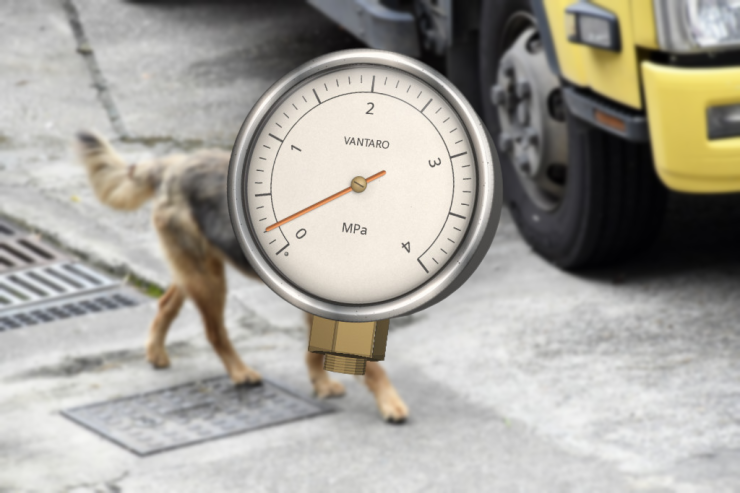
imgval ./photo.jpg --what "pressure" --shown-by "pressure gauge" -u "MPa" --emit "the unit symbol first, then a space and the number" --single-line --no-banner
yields MPa 0.2
